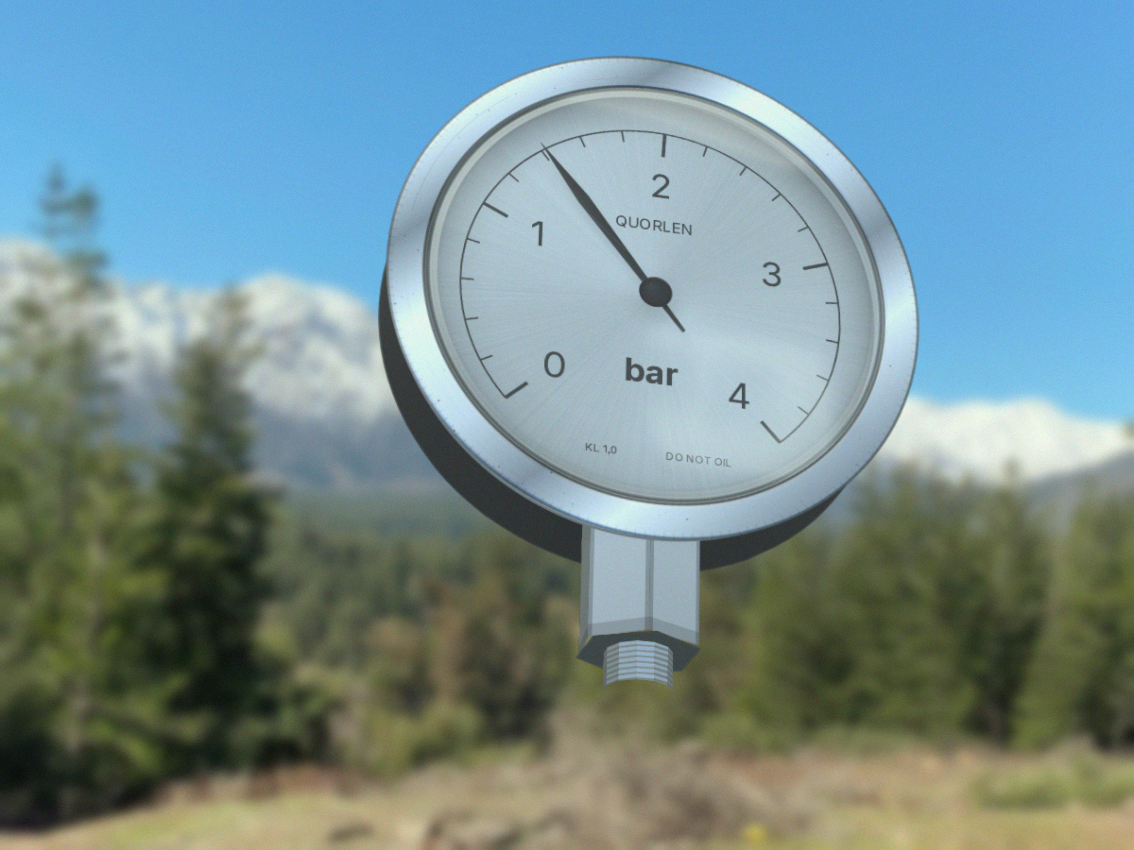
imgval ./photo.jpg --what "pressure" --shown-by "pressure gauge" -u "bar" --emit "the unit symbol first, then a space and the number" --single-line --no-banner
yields bar 1.4
